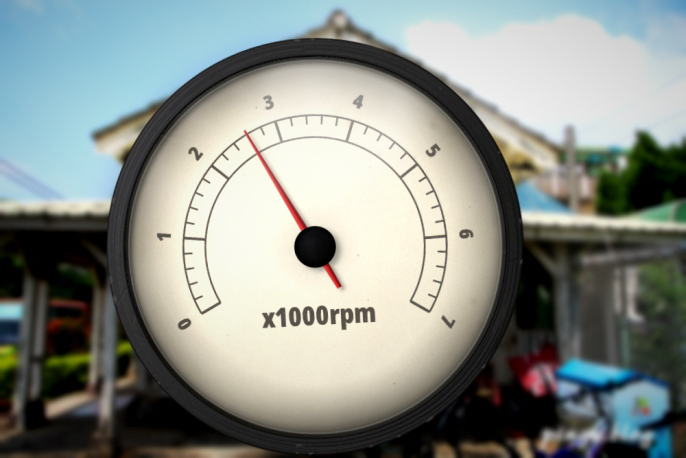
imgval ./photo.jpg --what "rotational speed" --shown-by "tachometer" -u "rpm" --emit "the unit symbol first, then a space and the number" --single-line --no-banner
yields rpm 2600
